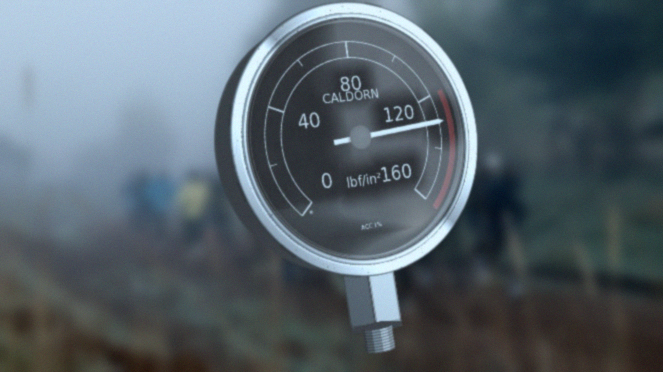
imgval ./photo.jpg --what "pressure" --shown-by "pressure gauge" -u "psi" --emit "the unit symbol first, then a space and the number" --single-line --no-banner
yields psi 130
